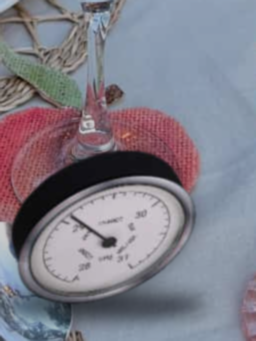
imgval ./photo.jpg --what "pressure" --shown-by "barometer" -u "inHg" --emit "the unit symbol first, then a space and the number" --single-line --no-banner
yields inHg 29.1
